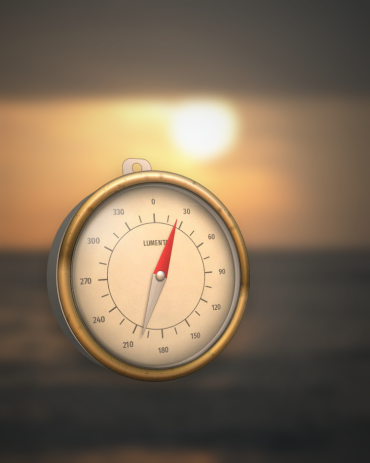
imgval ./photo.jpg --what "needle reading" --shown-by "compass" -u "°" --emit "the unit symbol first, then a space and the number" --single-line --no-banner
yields ° 22.5
